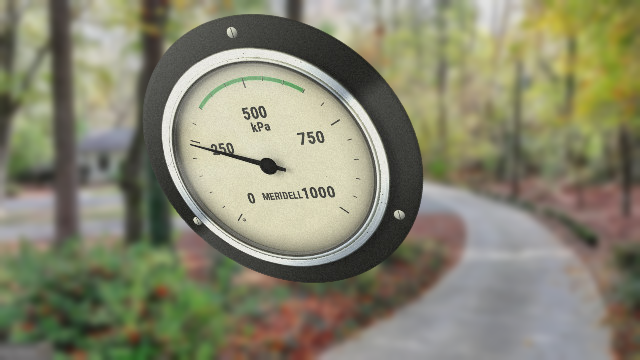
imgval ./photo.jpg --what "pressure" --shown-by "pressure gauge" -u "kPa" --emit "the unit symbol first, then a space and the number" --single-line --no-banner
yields kPa 250
